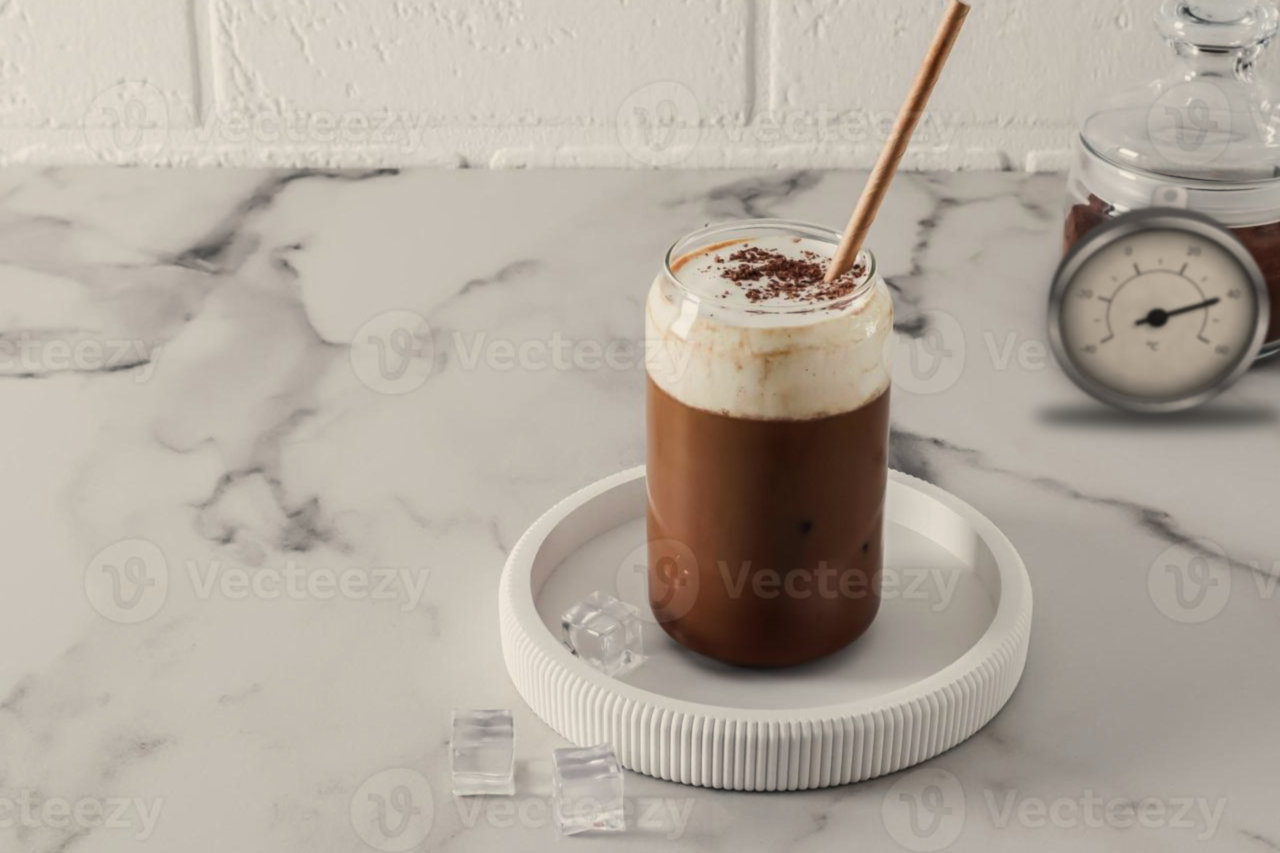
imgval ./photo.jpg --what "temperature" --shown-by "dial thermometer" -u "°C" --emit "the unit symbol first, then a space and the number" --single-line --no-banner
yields °C 40
